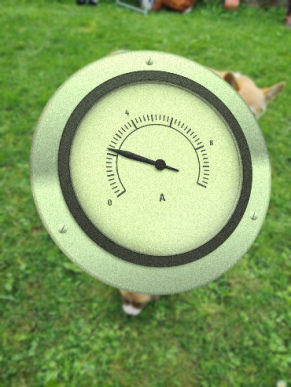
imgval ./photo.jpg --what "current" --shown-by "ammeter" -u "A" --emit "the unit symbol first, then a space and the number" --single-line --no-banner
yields A 2.2
